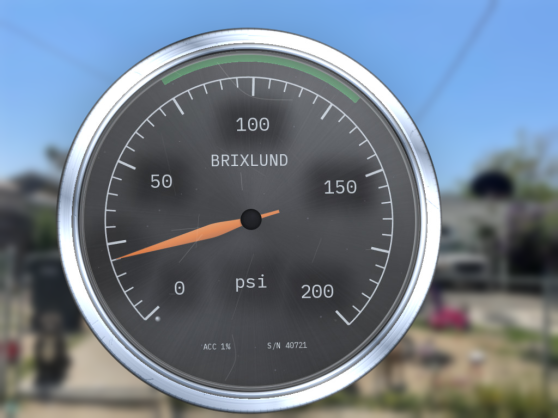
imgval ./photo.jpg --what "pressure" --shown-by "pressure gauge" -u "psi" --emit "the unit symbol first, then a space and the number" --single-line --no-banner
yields psi 20
